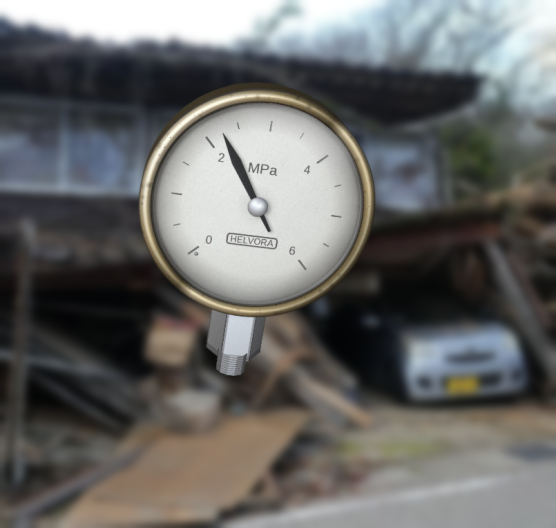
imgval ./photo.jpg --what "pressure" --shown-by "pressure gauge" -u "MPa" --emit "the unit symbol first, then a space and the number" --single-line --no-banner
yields MPa 2.25
